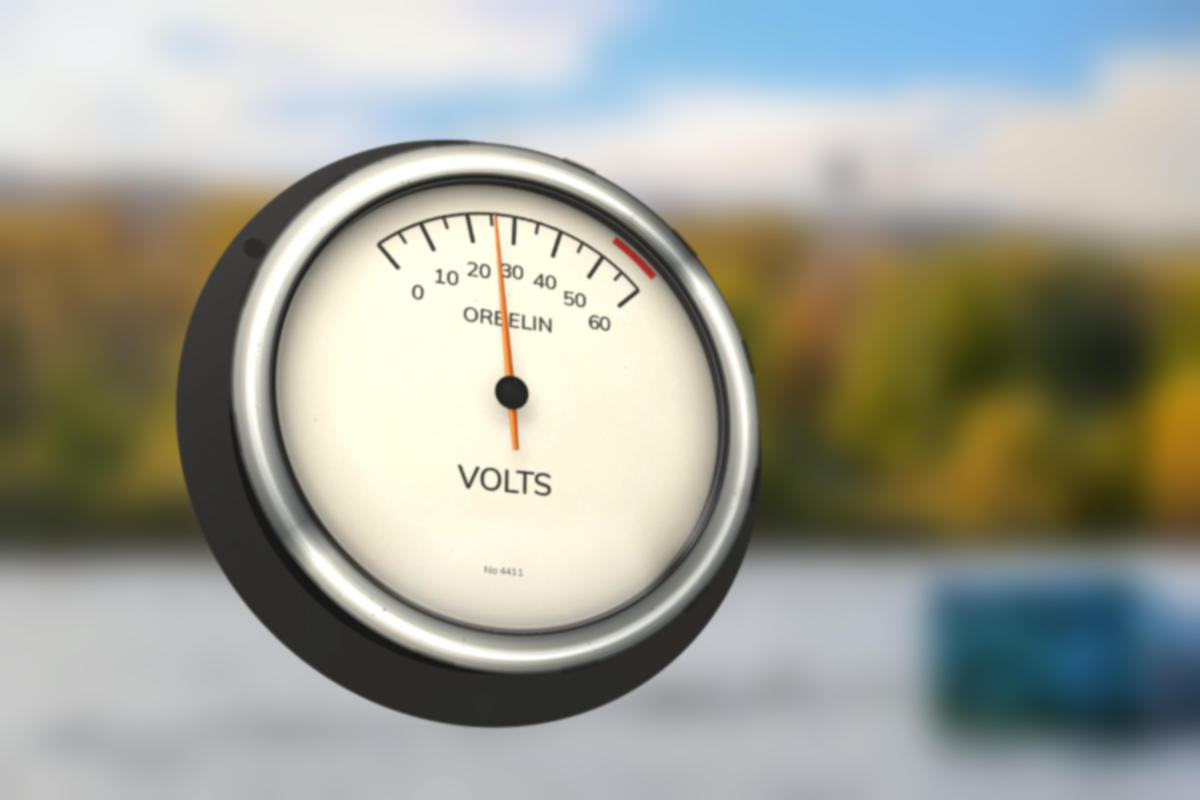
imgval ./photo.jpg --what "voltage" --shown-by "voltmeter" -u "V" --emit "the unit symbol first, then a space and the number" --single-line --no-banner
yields V 25
